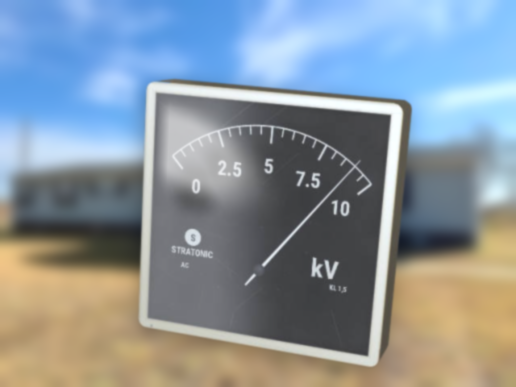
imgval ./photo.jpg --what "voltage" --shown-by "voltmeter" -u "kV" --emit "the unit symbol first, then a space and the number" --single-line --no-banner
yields kV 9
